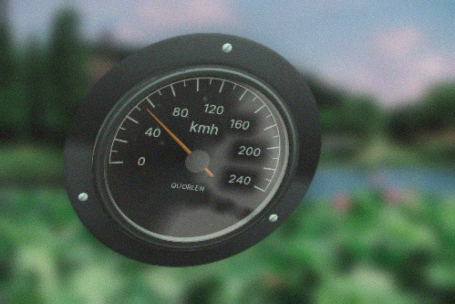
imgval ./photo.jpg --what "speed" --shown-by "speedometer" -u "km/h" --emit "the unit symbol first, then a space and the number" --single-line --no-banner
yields km/h 55
